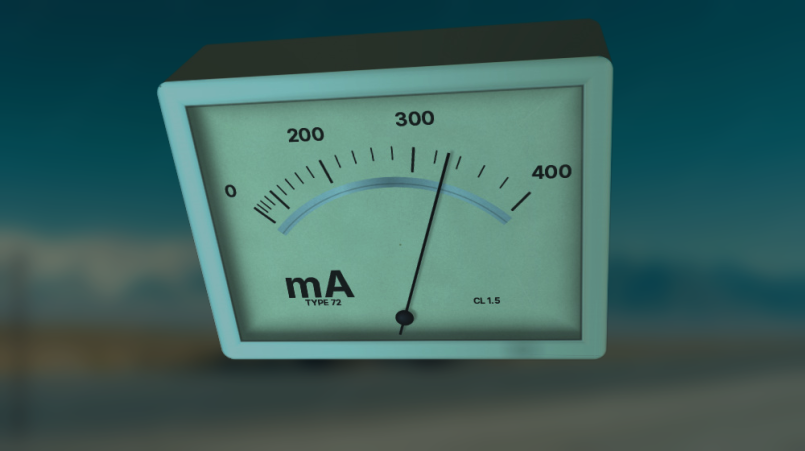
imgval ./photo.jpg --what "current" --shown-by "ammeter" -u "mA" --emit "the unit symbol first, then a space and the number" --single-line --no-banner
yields mA 330
